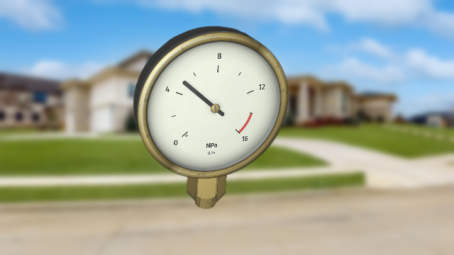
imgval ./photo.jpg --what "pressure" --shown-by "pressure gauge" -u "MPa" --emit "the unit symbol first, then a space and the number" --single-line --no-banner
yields MPa 5
